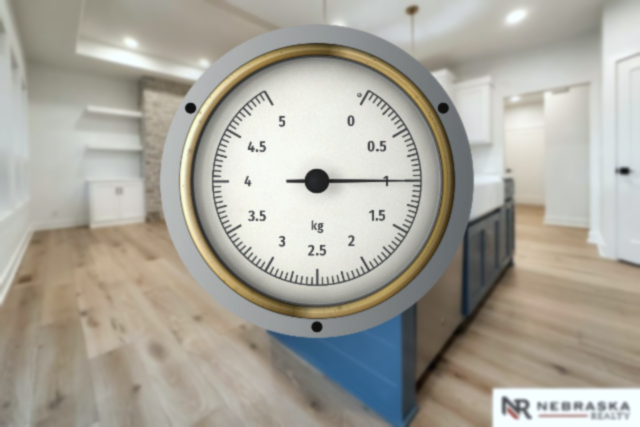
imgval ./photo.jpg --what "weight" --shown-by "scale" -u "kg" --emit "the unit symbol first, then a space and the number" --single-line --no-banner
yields kg 1
